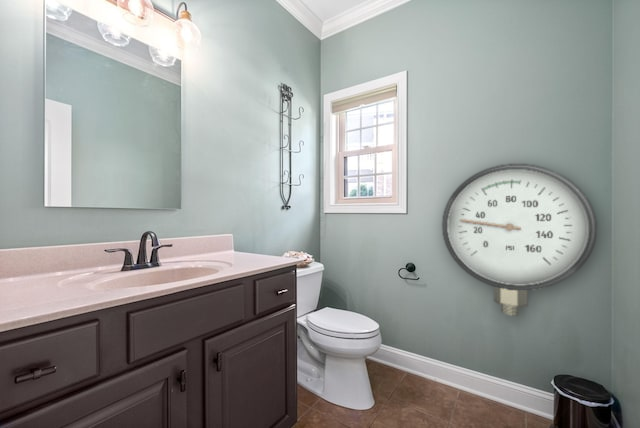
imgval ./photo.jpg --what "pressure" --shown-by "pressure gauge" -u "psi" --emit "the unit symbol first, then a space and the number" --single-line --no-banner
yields psi 30
